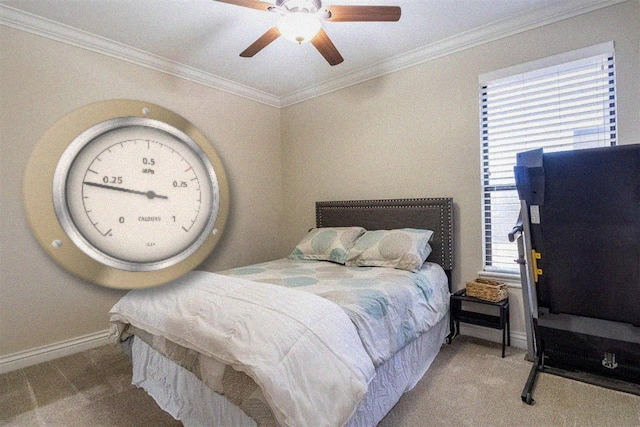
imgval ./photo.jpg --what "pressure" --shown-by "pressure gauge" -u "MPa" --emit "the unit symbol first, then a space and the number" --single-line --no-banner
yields MPa 0.2
